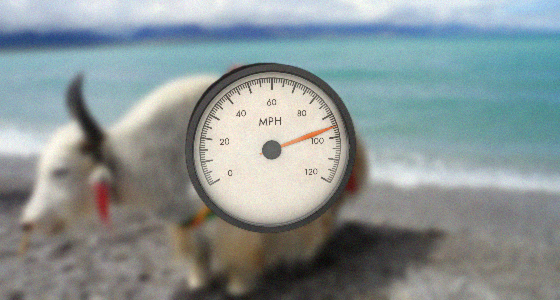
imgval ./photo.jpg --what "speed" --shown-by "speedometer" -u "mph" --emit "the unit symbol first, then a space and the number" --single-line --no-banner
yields mph 95
